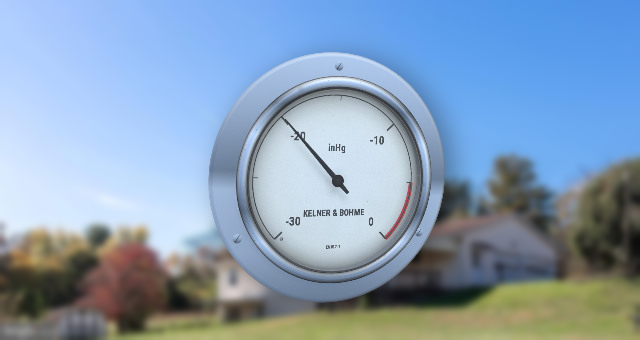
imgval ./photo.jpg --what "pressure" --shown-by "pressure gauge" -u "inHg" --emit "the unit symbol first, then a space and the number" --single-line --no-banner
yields inHg -20
